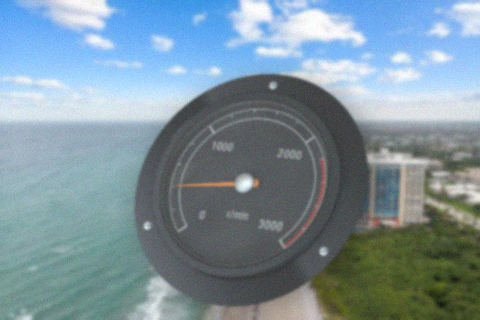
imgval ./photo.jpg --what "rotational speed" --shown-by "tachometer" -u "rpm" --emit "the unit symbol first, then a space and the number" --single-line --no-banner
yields rpm 400
